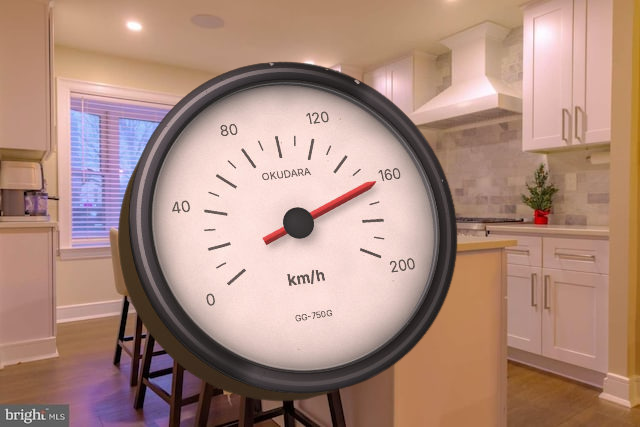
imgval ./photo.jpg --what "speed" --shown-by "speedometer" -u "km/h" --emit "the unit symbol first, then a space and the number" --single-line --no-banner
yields km/h 160
